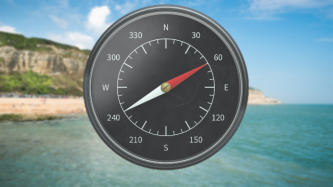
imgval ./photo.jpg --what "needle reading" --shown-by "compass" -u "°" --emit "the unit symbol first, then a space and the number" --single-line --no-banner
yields ° 60
